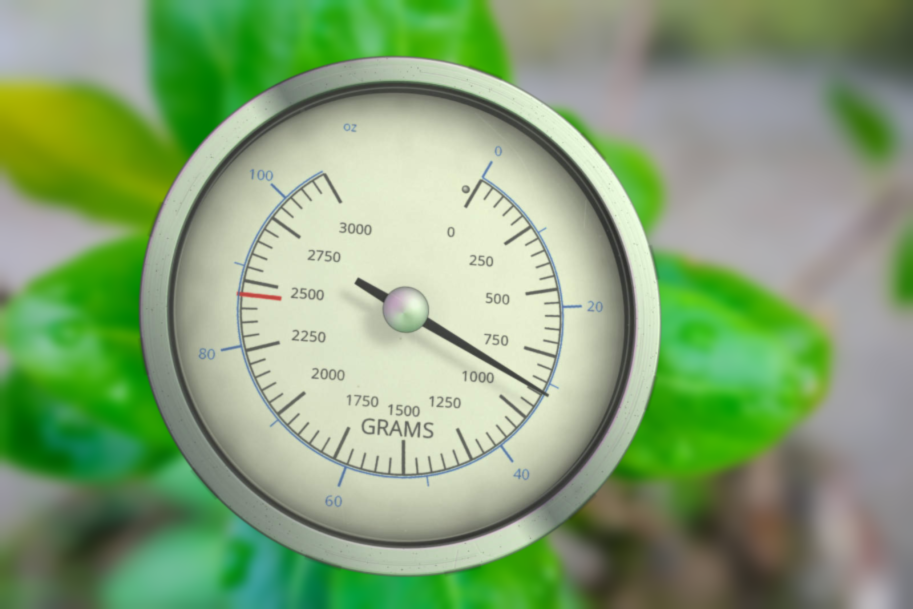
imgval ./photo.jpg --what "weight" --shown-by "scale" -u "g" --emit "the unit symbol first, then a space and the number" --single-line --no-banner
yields g 900
